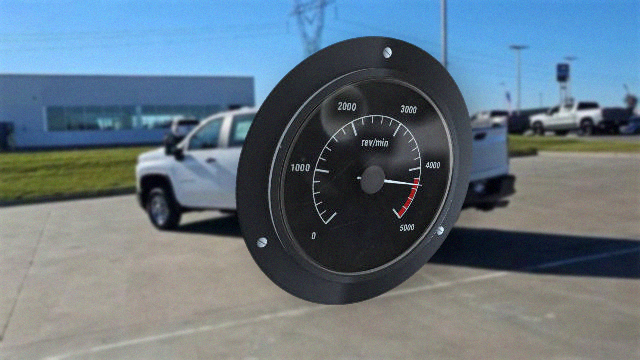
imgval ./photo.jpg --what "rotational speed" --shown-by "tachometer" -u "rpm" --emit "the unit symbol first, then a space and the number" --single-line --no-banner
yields rpm 4300
